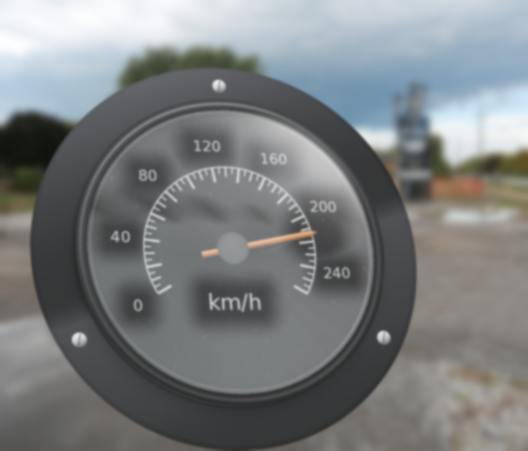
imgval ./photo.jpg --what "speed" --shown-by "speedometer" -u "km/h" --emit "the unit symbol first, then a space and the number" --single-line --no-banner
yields km/h 215
